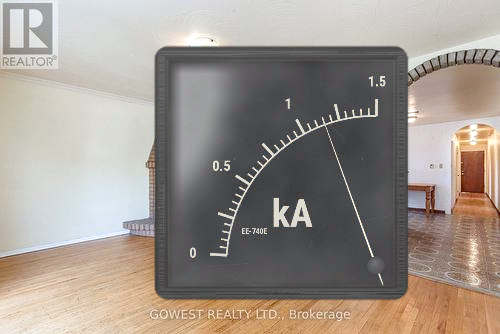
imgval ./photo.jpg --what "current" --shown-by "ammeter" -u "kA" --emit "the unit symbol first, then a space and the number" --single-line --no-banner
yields kA 1.15
